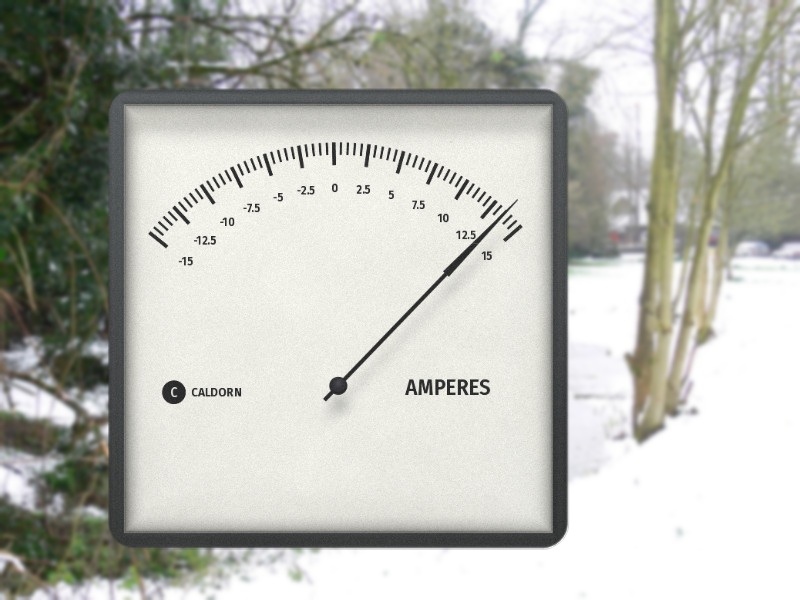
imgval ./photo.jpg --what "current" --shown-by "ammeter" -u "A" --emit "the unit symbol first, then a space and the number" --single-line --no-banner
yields A 13.5
